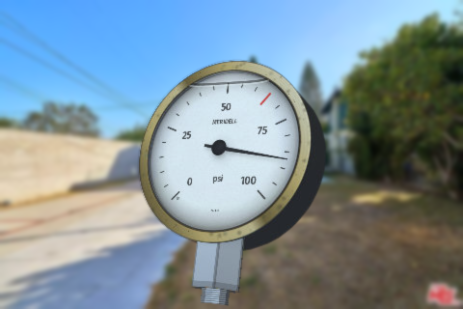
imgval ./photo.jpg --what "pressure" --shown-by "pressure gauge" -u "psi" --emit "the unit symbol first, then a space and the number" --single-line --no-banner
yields psi 87.5
